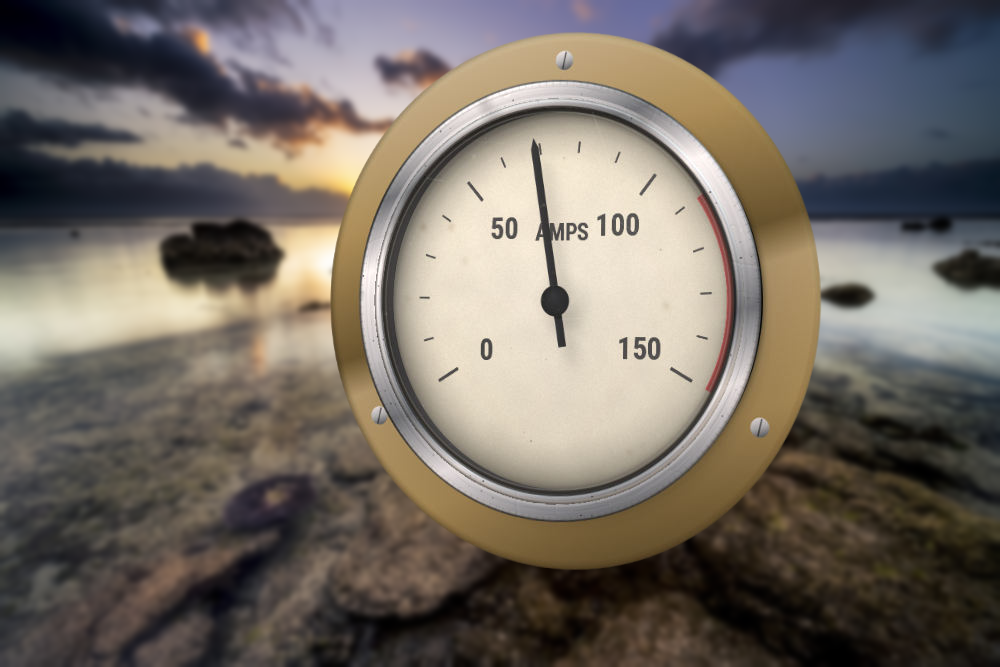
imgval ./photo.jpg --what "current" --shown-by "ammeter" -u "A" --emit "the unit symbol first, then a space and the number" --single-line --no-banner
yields A 70
